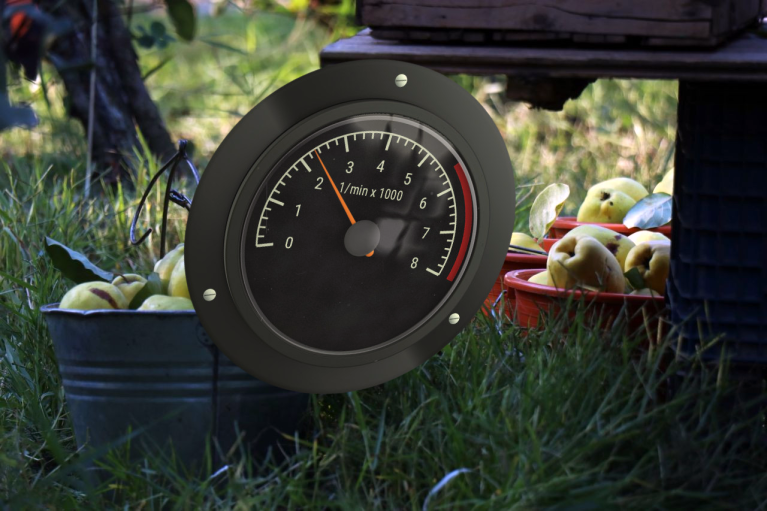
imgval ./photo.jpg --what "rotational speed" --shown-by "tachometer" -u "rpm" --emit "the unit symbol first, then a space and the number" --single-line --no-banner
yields rpm 2300
